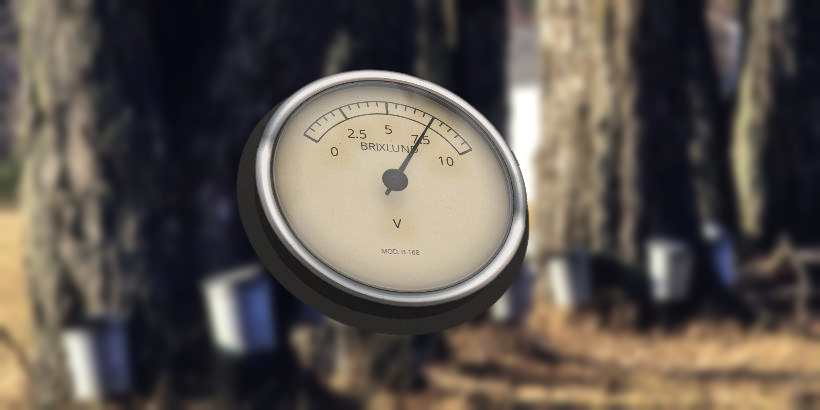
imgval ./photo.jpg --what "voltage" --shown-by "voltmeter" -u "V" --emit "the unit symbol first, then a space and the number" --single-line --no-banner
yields V 7.5
